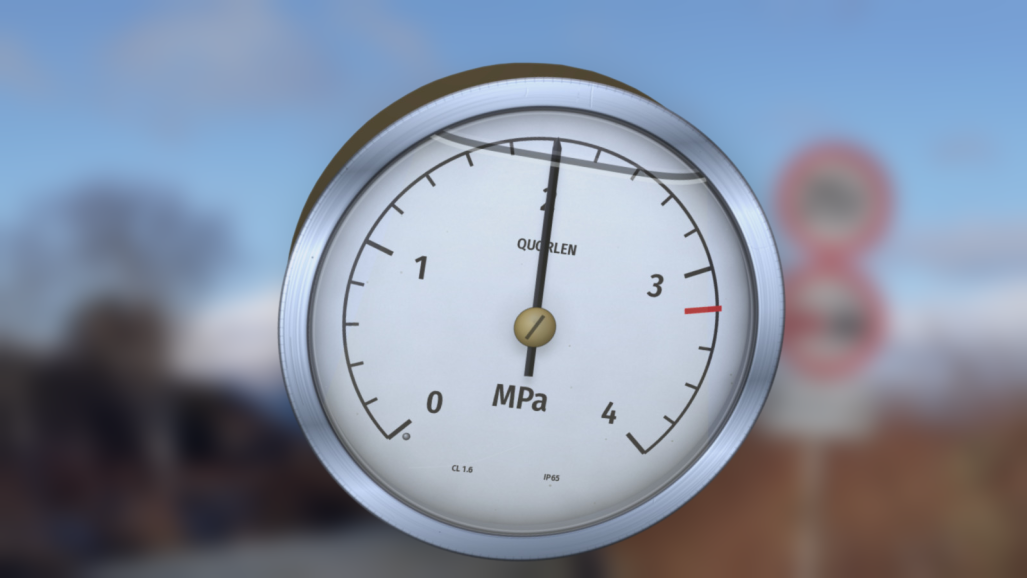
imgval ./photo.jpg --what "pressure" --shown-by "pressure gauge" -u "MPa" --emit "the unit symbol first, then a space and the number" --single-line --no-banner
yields MPa 2
